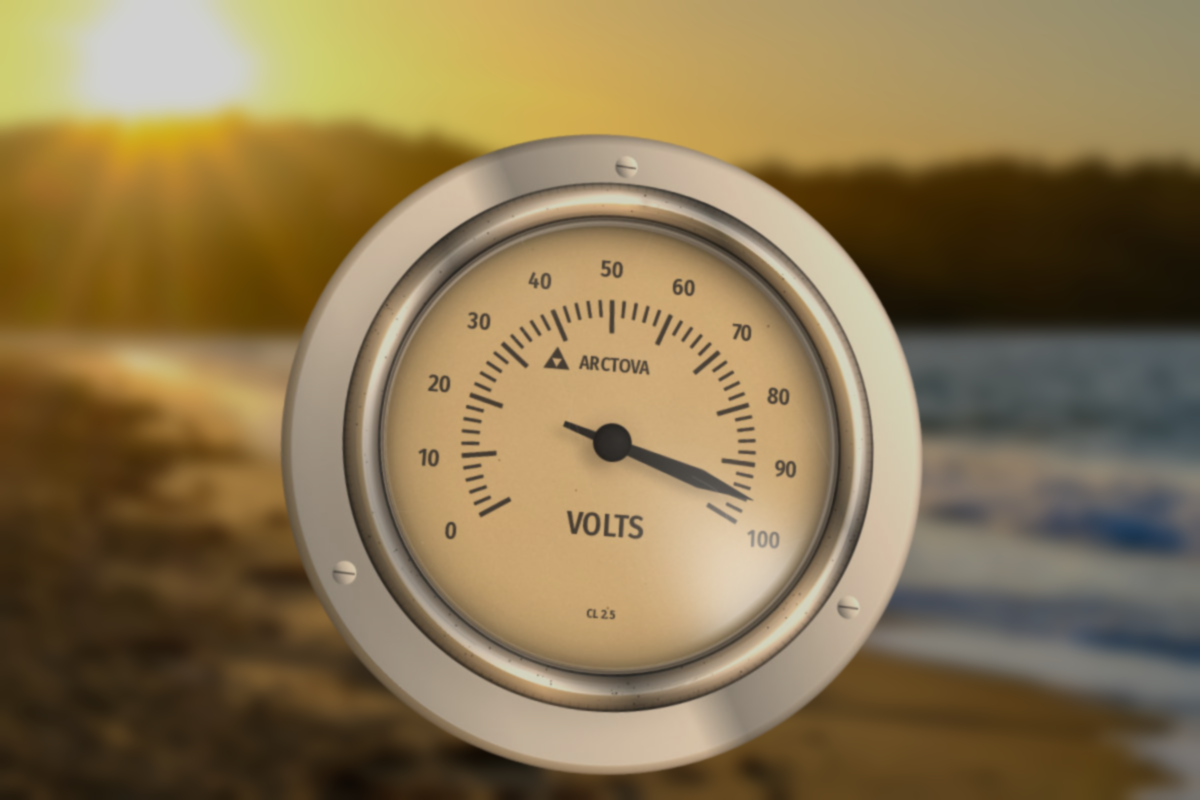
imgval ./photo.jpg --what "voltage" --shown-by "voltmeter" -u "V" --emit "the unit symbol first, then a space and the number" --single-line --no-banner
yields V 96
